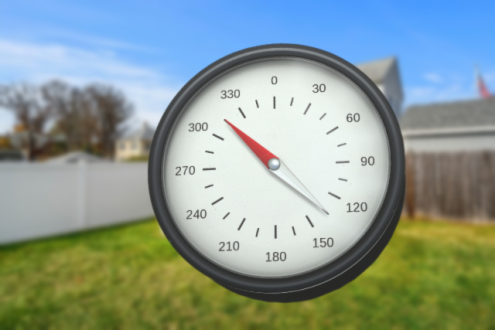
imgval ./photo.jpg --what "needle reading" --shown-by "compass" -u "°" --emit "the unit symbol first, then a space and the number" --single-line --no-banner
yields ° 315
